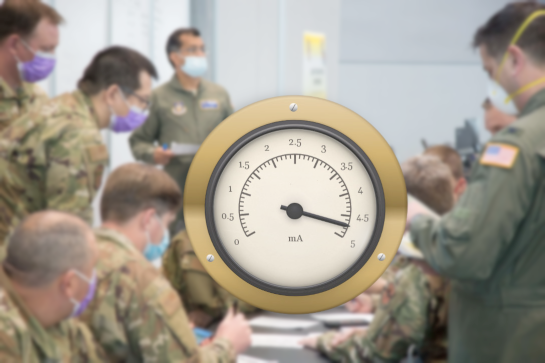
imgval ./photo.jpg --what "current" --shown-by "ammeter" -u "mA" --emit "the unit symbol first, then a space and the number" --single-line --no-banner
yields mA 4.7
